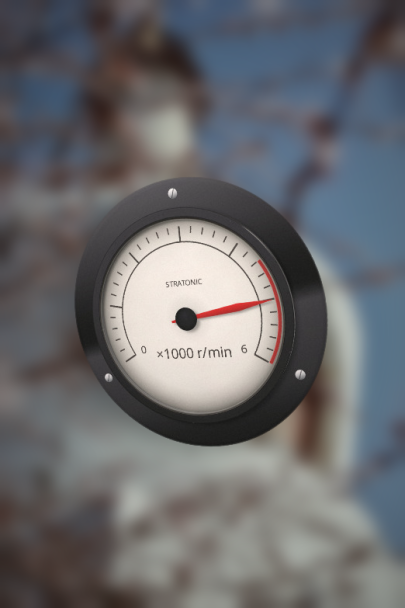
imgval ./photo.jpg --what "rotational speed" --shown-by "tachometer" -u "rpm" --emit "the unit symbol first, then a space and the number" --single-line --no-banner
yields rpm 5000
